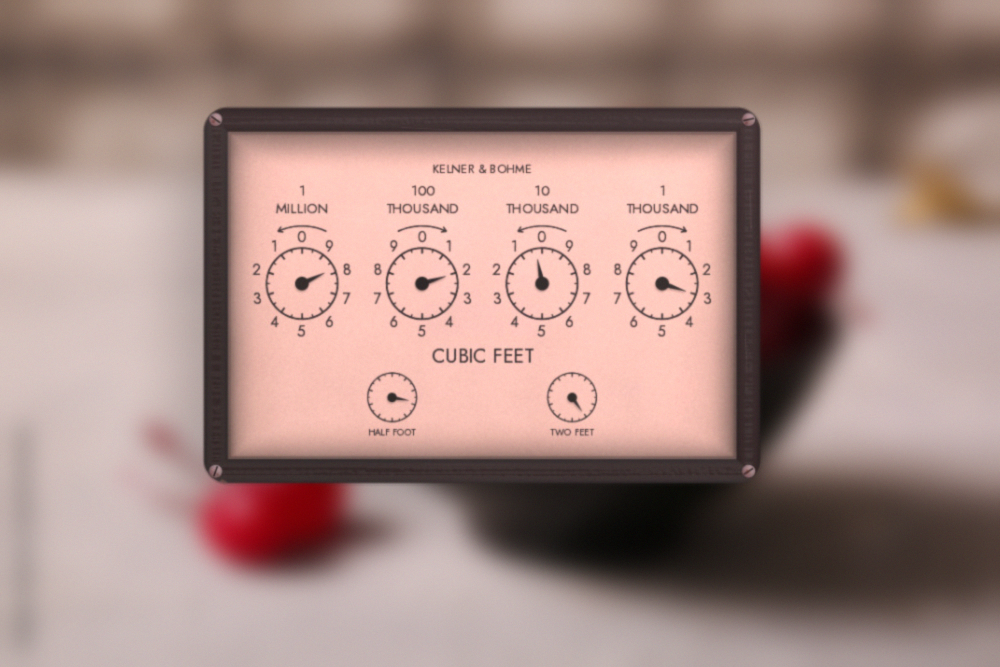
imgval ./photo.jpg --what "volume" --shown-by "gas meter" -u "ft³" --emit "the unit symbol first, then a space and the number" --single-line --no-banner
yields ft³ 820300
